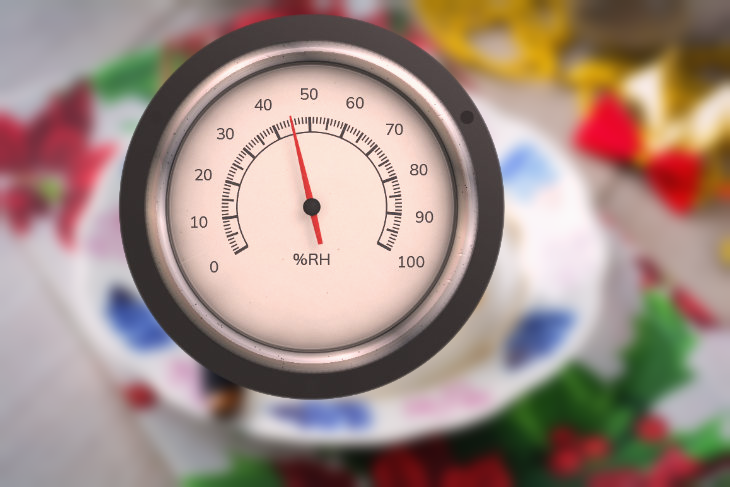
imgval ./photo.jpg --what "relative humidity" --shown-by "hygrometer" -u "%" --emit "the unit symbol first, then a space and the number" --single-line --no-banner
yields % 45
